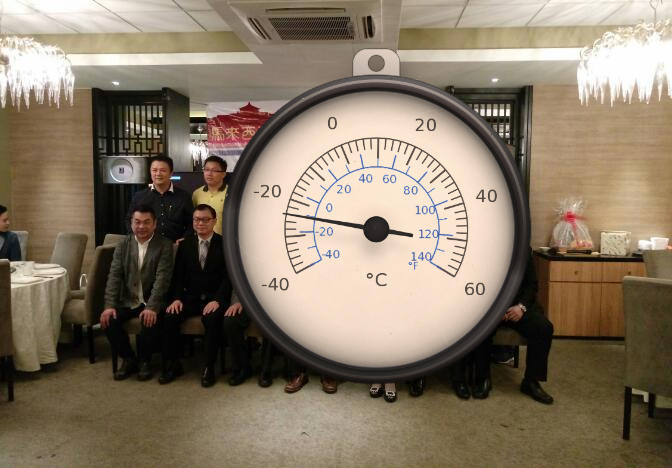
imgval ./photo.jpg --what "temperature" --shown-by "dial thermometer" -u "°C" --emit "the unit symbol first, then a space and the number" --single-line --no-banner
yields °C -24
